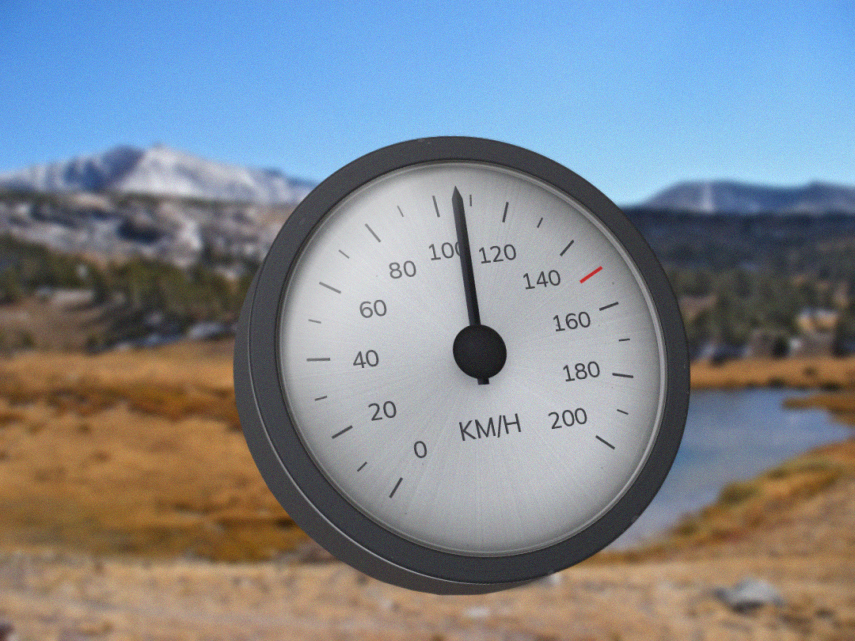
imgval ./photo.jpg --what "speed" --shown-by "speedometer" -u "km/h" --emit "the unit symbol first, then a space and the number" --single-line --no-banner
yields km/h 105
